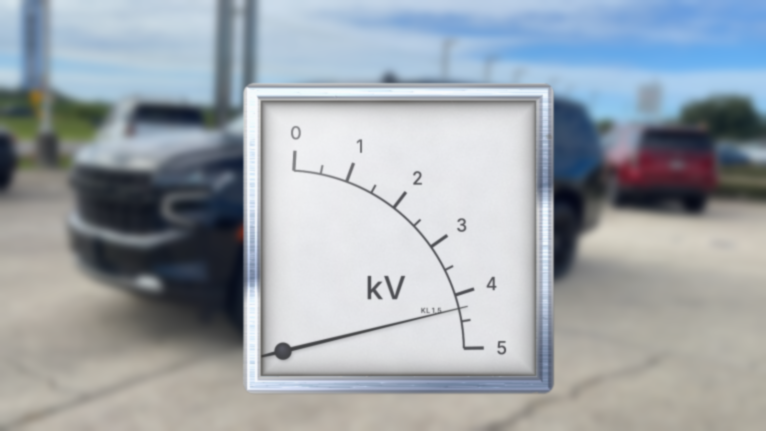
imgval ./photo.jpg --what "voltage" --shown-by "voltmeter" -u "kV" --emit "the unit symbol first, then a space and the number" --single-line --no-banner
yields kV 4.25
